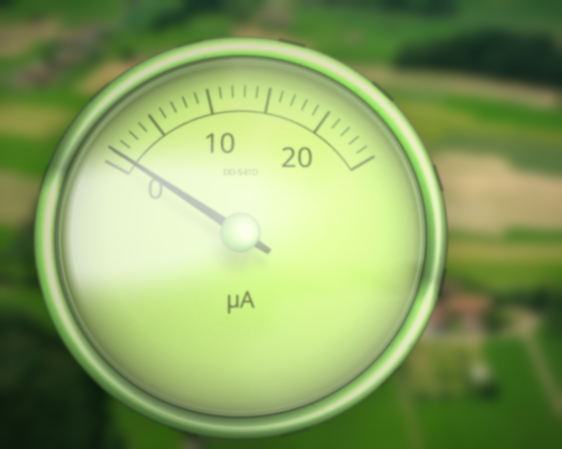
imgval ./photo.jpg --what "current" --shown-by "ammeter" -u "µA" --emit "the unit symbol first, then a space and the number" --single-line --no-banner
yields µA 1
